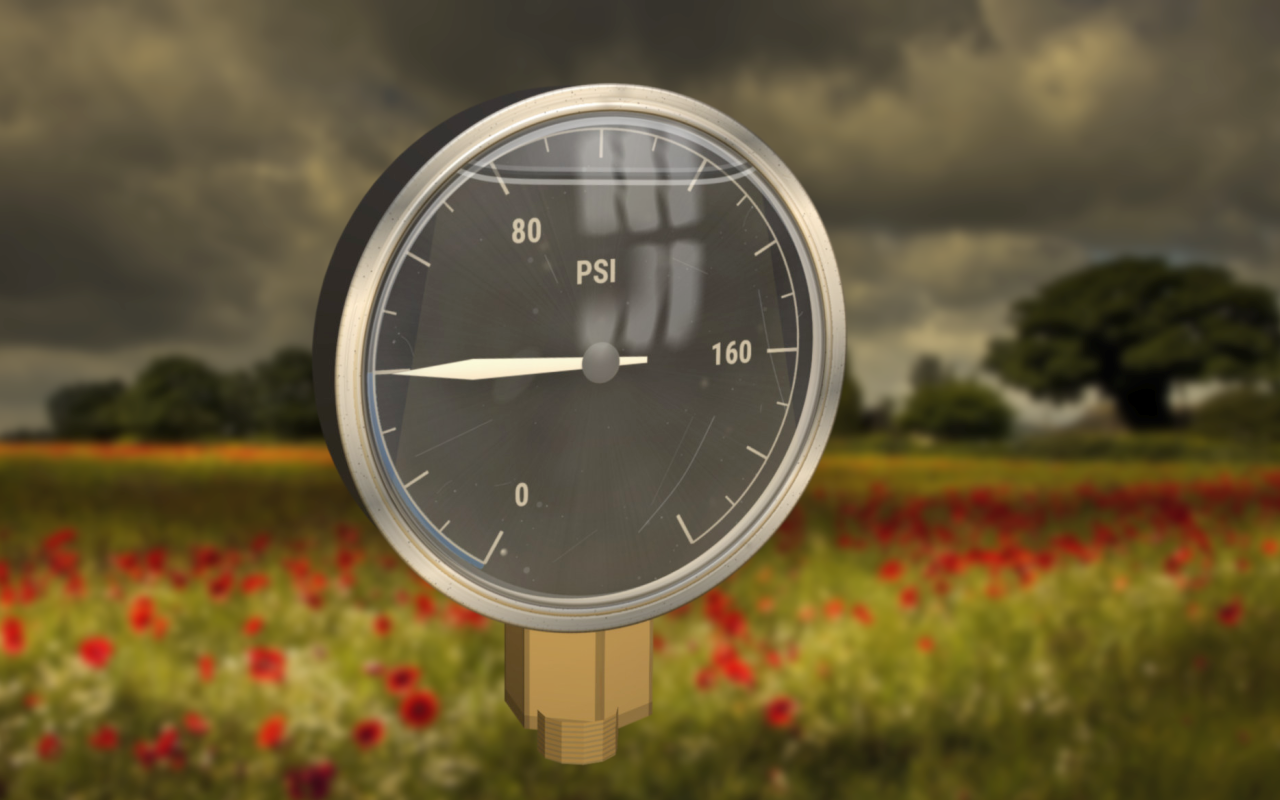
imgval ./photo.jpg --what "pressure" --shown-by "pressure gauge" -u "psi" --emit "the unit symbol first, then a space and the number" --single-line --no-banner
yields psi 40
